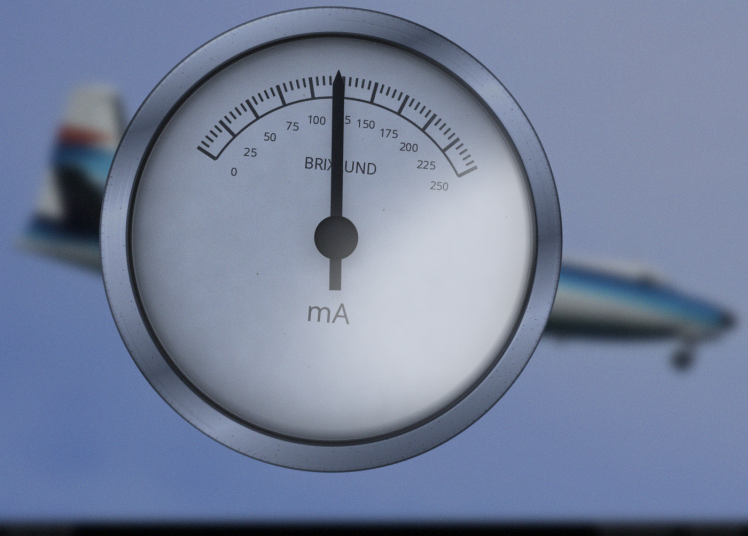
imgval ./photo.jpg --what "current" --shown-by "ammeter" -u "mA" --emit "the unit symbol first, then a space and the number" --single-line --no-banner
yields mA 120
